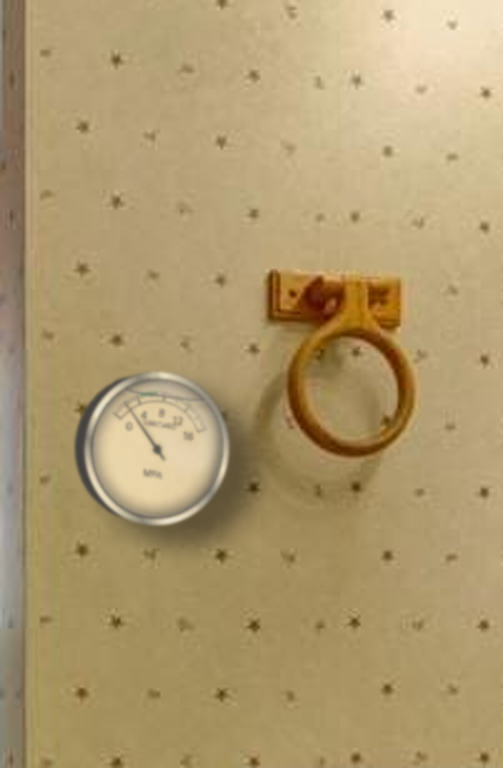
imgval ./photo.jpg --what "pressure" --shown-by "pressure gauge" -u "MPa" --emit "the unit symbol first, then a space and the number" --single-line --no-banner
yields MPa 2
